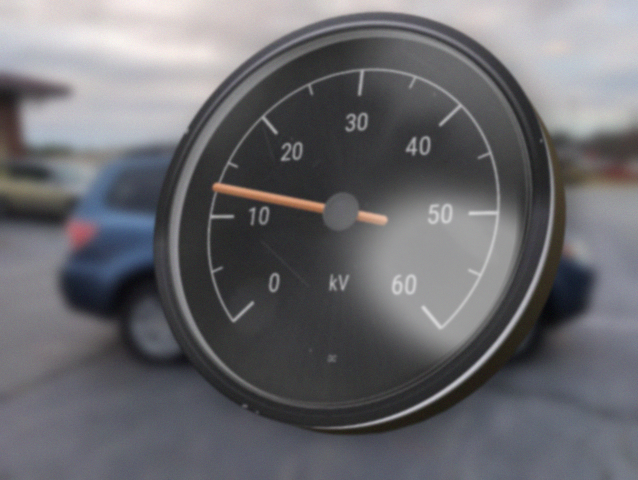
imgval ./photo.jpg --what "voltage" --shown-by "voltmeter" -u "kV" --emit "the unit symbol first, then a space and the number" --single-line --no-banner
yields kV 12.5
